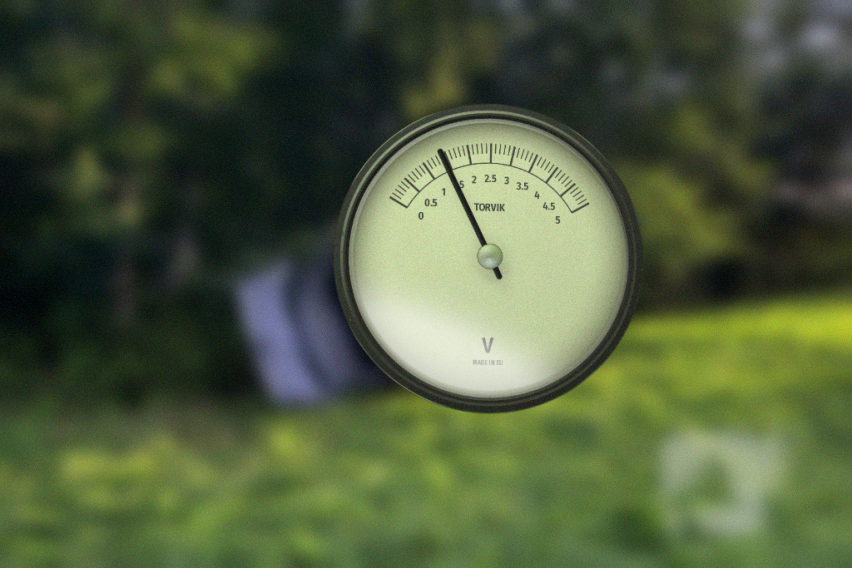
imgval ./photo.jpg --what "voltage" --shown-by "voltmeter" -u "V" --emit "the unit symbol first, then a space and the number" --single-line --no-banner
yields V 1.4
